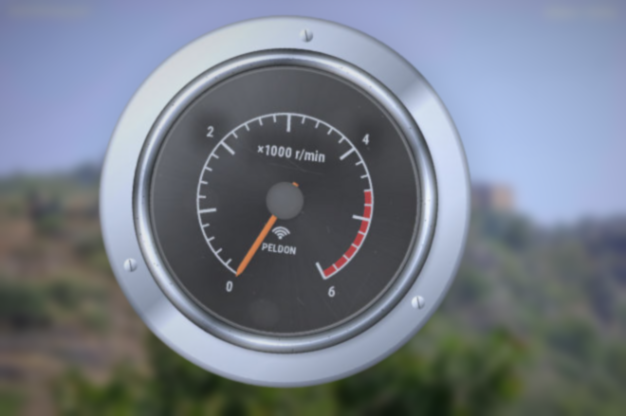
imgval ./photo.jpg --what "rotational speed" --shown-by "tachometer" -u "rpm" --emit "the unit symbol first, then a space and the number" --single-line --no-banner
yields rpm 0
